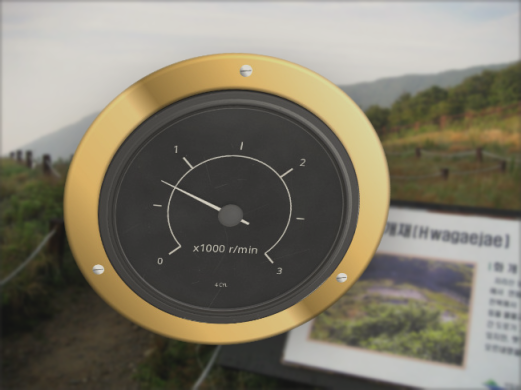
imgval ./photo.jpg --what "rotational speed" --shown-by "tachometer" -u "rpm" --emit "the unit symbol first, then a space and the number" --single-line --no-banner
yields rpm 750
